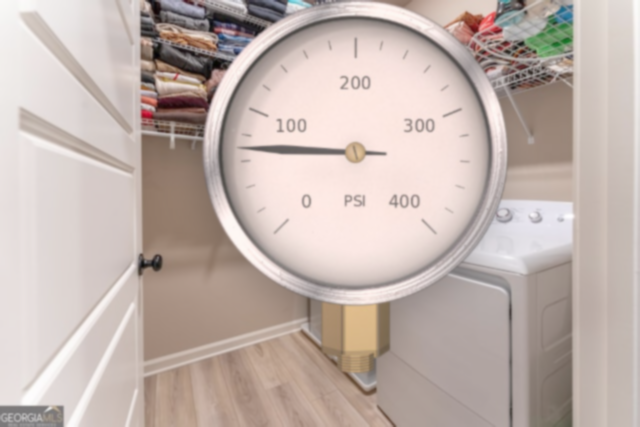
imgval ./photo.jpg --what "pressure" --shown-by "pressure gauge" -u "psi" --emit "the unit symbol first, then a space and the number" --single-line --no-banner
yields psi 70
